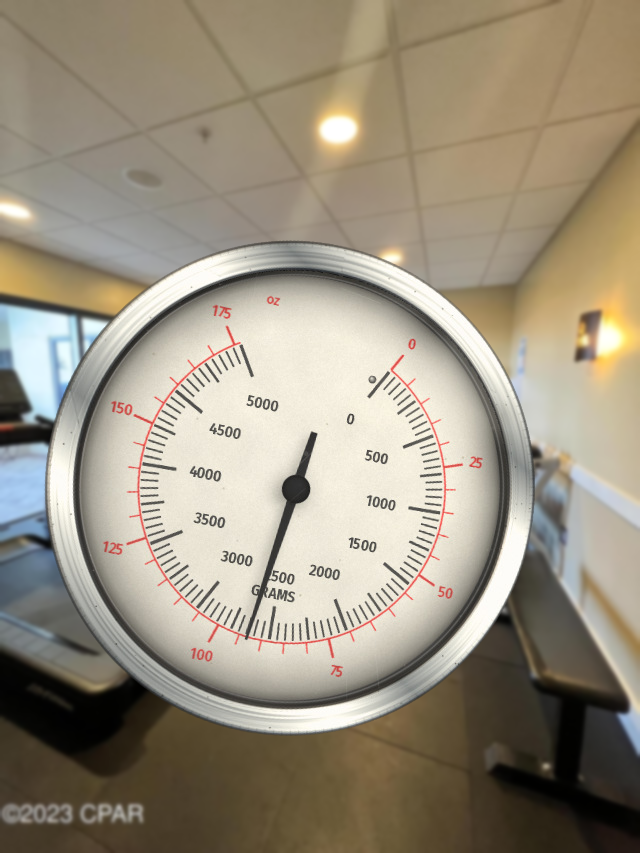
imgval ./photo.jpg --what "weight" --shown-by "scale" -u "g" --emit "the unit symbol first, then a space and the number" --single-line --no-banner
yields g 2650
